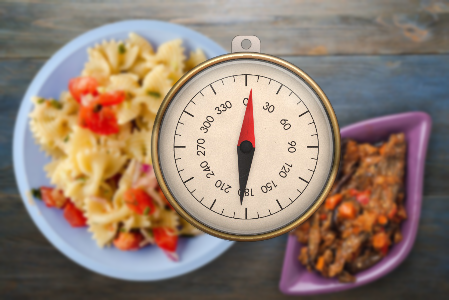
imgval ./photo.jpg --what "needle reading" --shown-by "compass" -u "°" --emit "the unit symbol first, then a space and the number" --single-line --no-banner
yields ° 5
